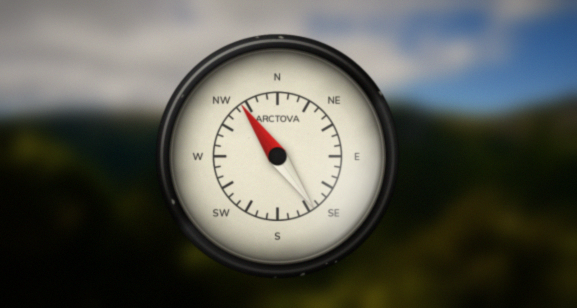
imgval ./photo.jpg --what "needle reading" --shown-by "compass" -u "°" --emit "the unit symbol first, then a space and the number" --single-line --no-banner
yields ° 325
